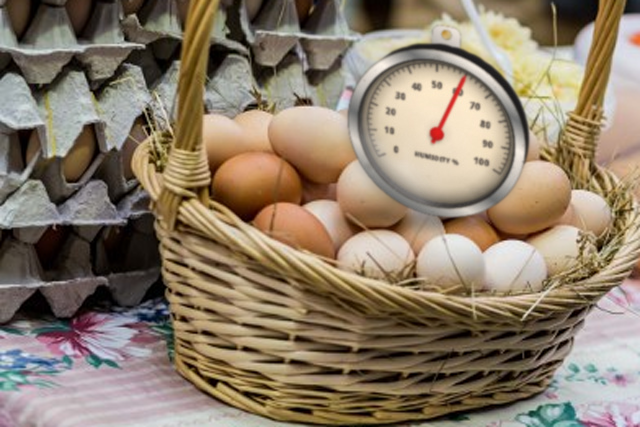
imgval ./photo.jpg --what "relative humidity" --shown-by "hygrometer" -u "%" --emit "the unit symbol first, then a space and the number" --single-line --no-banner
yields % 60
